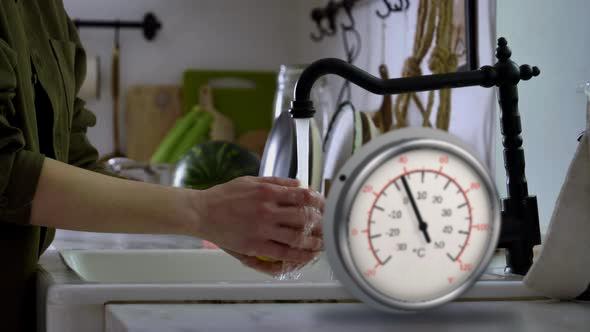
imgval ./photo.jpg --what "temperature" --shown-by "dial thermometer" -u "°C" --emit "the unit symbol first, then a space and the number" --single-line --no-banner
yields °C 2.5
